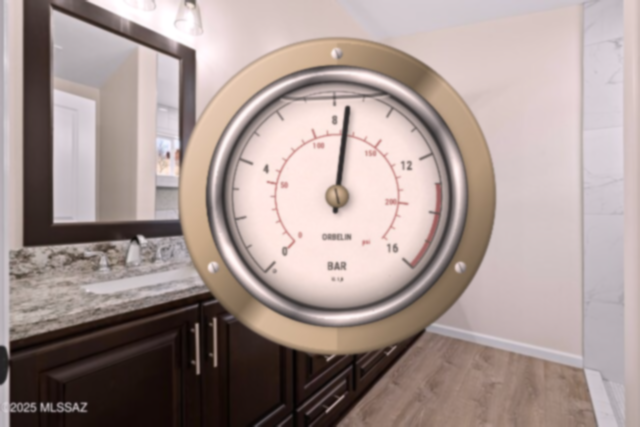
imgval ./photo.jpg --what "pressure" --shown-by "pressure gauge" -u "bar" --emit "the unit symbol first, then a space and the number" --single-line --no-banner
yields bar 8.5
